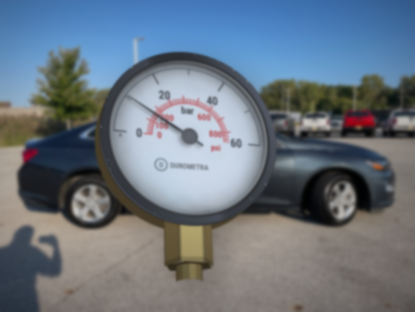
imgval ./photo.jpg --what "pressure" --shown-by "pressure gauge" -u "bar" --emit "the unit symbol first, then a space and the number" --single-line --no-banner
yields bar 10
